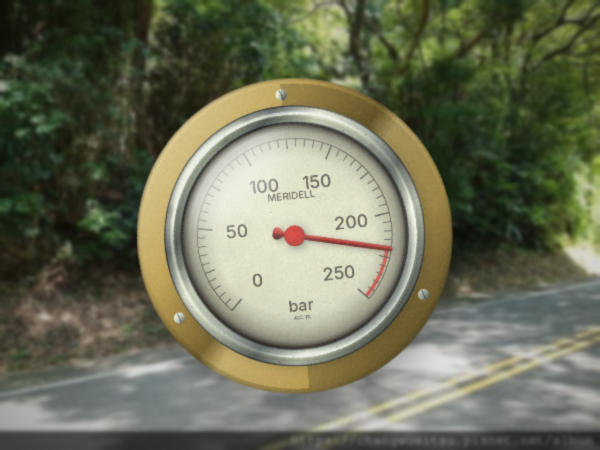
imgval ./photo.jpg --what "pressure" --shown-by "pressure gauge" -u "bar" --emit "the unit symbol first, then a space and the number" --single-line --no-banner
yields bar 220
